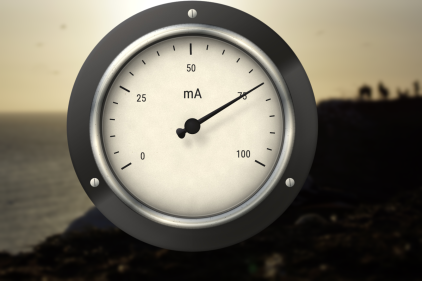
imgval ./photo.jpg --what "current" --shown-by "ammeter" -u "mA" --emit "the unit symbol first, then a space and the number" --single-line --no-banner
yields mA 75
